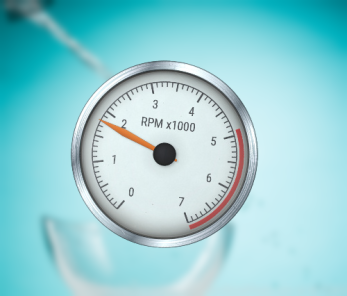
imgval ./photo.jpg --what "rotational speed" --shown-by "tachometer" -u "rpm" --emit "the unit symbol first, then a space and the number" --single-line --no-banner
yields rpm 1800
